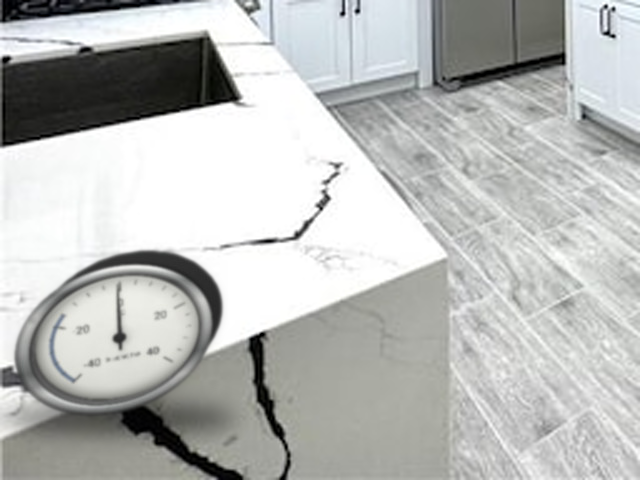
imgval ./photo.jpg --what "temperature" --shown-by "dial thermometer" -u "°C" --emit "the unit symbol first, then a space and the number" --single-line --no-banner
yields °C 0
